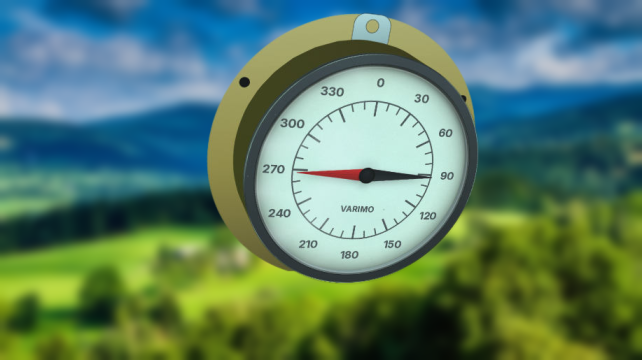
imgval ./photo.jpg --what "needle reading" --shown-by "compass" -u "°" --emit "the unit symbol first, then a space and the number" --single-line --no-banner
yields ° 270
